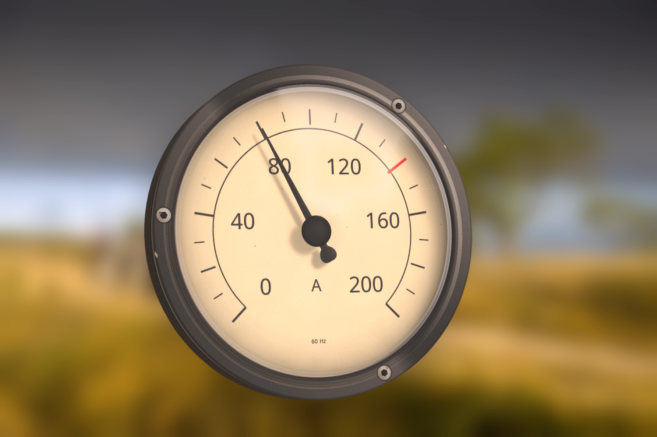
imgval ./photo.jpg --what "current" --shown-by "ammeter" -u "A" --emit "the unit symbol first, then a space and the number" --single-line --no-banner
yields A 80
